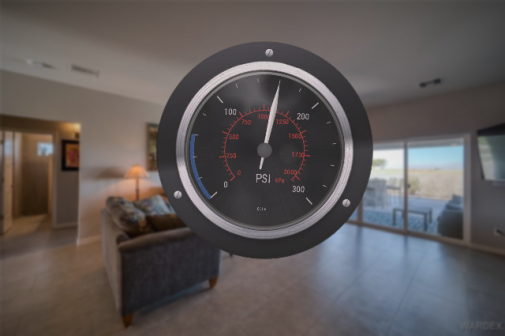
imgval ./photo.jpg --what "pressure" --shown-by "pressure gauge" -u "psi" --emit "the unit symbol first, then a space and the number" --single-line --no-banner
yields psi 160
